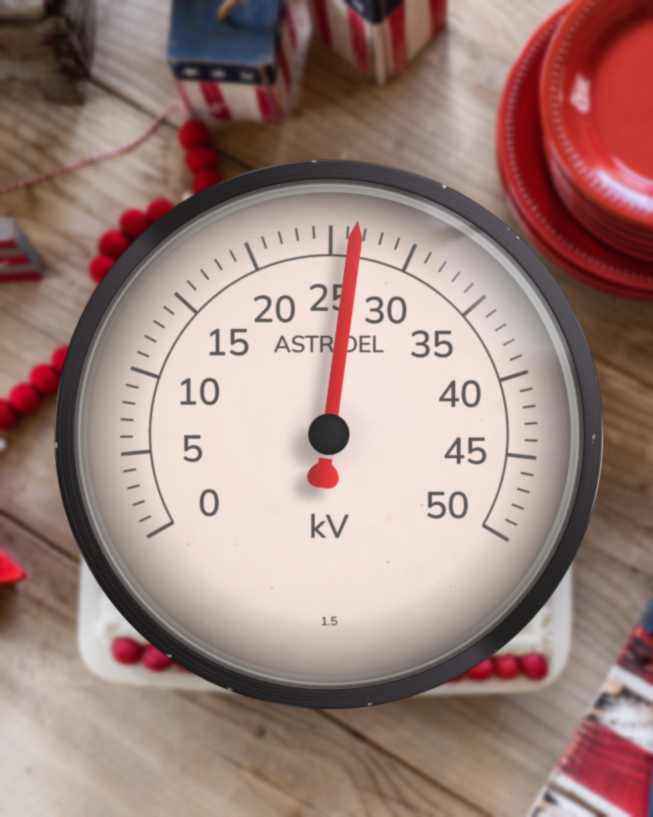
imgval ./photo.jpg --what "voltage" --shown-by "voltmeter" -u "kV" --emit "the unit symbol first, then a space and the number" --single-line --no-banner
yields kV 26.5
